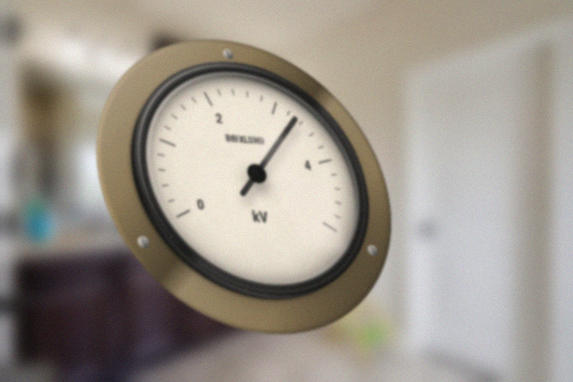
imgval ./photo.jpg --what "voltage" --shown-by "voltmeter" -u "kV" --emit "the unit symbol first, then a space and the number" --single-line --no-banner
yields kV 3.3
